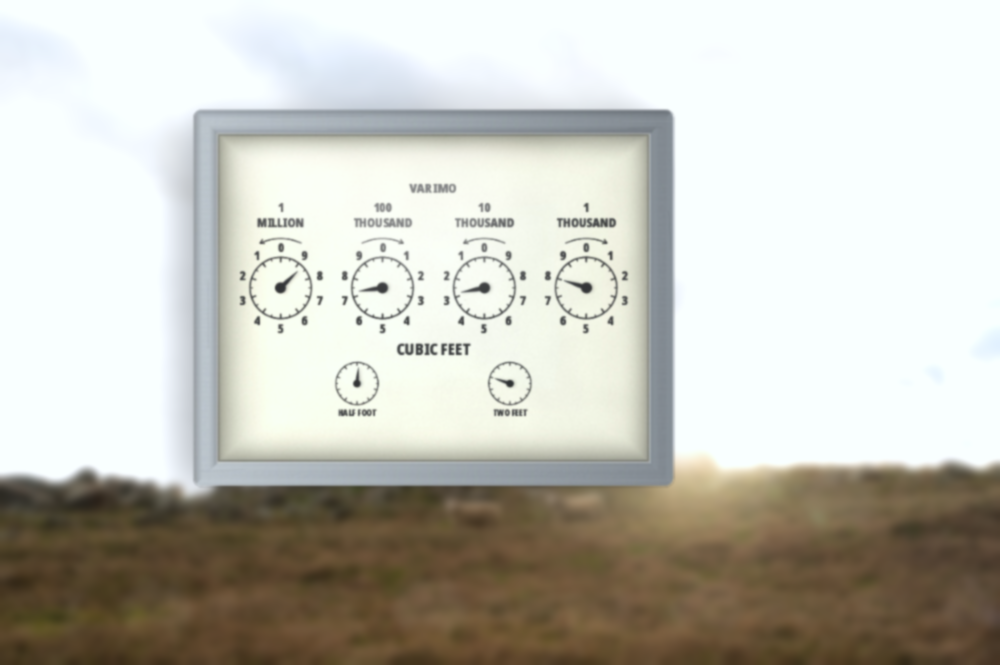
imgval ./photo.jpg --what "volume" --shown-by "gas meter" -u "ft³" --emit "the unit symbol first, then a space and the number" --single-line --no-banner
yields ft³ 872800
